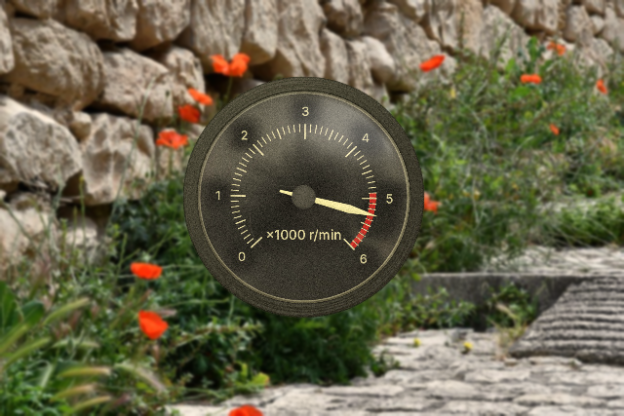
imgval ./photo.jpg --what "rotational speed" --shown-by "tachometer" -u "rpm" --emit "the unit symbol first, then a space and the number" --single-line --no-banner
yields rpm 5300
